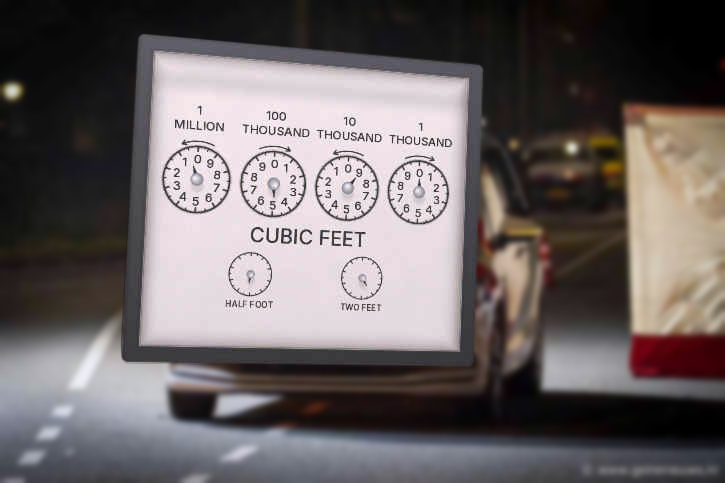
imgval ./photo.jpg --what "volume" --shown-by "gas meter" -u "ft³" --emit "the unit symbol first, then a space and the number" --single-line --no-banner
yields ft³ 49000
